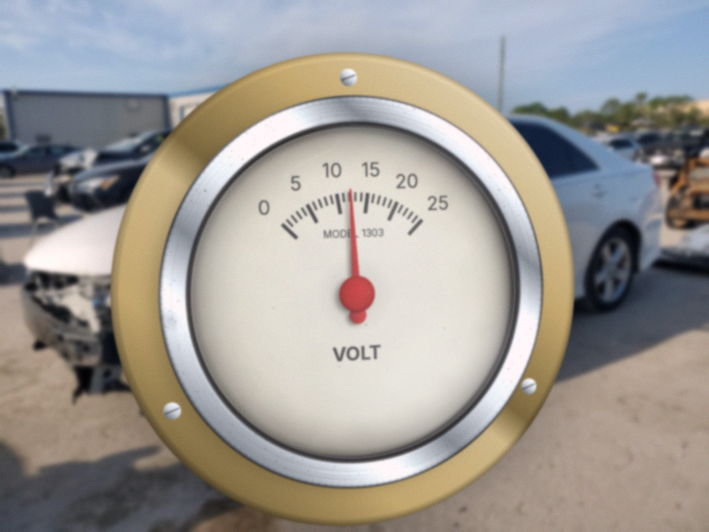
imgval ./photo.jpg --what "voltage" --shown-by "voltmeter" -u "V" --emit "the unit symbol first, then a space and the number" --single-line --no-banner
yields V 12
